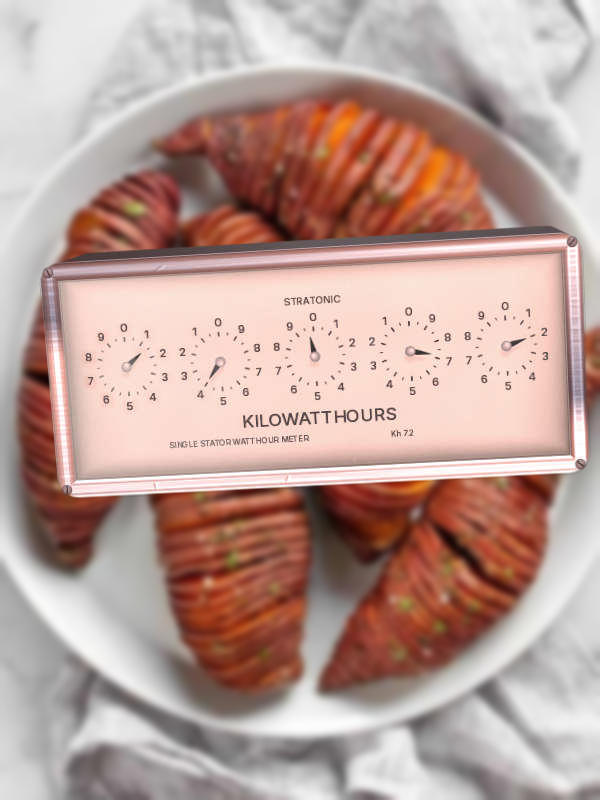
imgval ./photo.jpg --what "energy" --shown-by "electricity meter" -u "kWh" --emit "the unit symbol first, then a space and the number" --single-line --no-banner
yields kWh 13972
